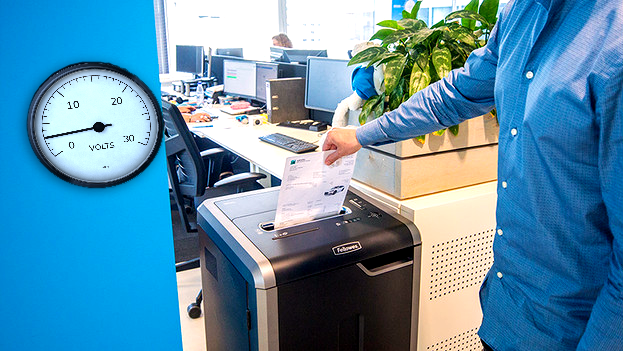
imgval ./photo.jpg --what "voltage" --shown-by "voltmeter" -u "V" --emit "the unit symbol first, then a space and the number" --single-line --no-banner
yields V 3
